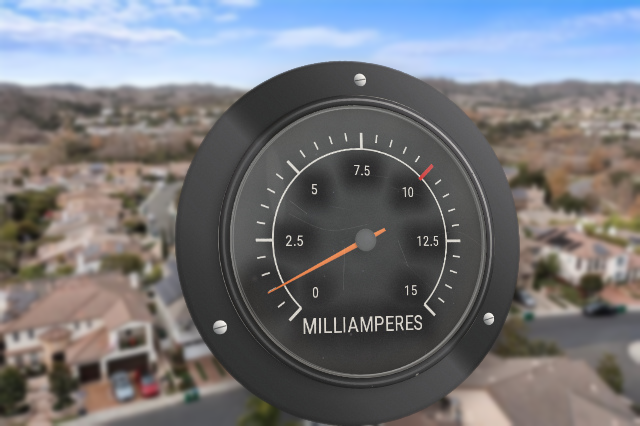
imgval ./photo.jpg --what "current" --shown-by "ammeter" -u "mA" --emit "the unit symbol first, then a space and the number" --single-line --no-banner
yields mA 1
